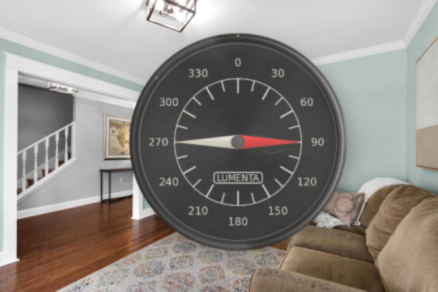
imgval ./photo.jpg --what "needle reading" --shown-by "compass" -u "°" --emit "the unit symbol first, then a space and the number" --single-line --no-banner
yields ° 90
